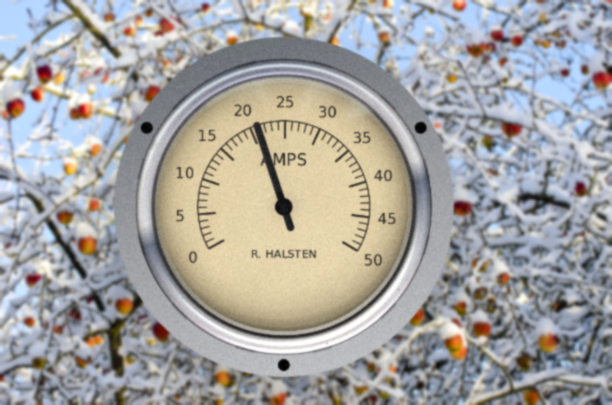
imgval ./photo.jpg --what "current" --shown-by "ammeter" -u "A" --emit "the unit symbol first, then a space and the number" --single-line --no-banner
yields A 21
